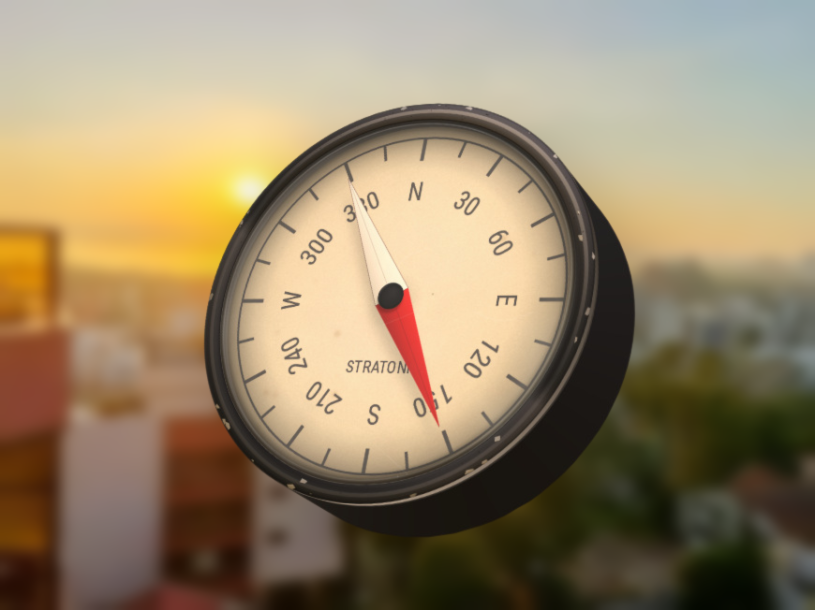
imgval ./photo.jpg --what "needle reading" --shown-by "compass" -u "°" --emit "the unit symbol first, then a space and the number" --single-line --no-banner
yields ° 150
